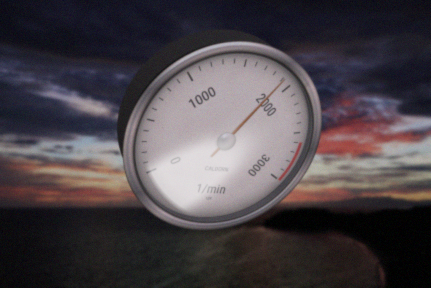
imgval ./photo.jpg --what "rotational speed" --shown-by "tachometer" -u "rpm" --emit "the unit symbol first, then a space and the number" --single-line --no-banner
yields rpm 1900
